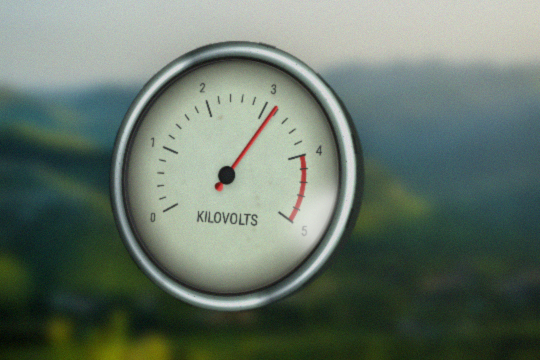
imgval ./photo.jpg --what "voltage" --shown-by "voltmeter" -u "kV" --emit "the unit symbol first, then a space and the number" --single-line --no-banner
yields kV 3.2
